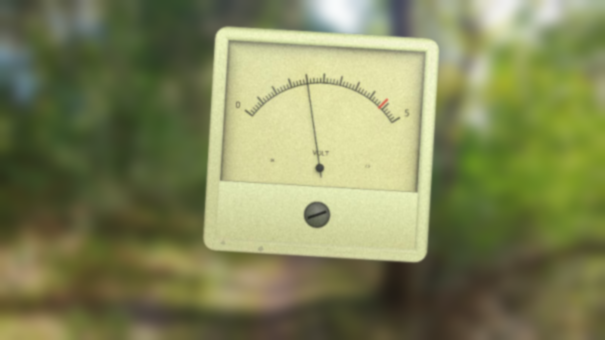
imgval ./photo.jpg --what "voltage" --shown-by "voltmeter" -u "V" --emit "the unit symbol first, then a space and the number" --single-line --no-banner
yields V 2
